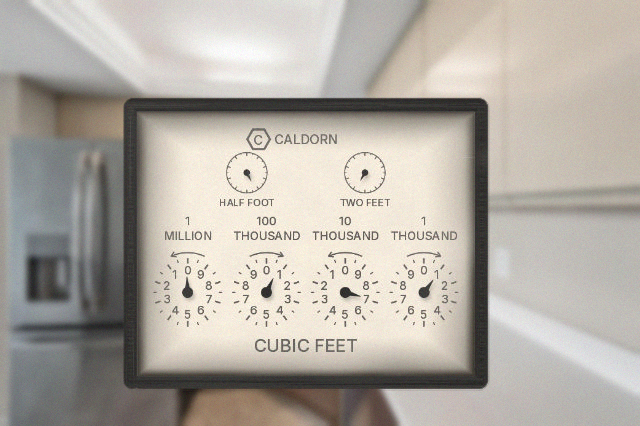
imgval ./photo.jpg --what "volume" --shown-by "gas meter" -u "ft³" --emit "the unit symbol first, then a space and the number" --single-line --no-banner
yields ft³ 7100
